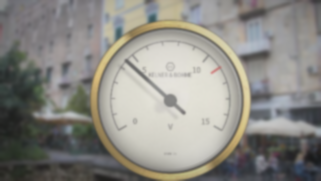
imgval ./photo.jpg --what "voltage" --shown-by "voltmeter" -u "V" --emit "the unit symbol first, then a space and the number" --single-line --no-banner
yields V 4.5
